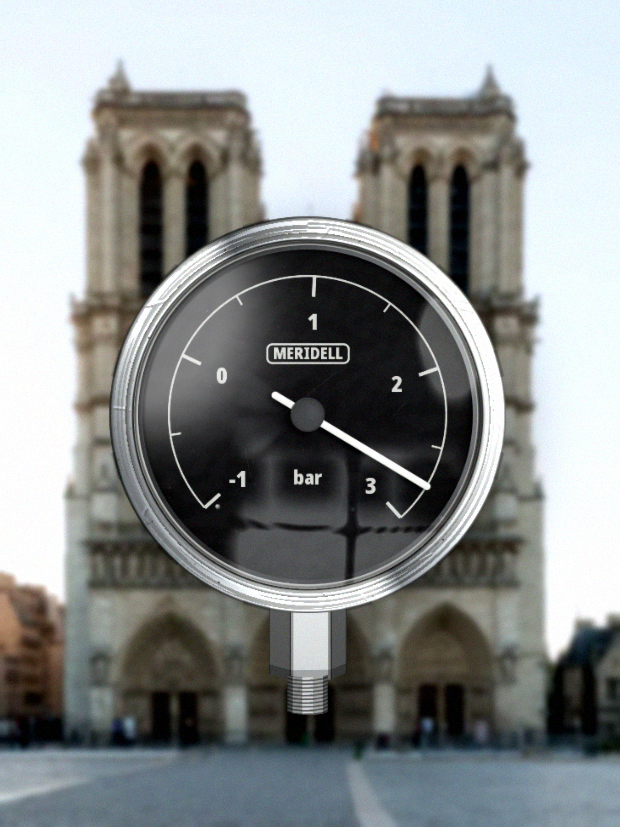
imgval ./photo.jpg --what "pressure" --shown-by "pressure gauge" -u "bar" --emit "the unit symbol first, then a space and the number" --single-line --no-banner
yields bar 2.75
